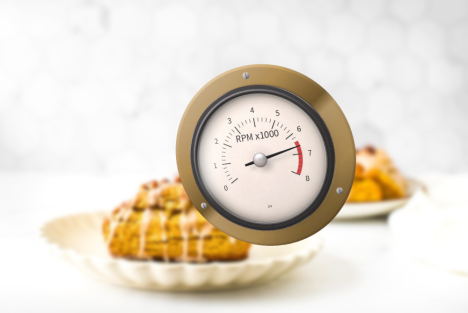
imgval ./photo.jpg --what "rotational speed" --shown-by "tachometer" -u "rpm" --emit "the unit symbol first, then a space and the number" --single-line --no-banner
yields rpm 6600
